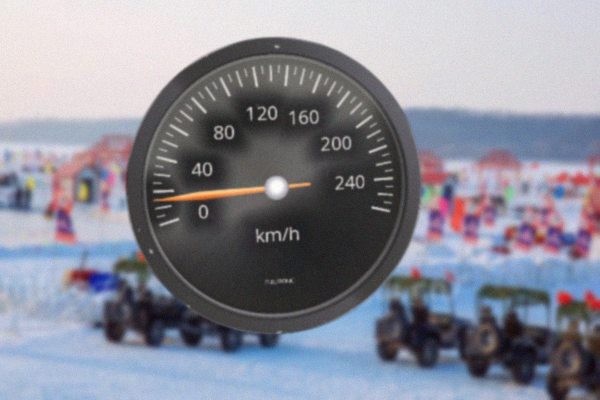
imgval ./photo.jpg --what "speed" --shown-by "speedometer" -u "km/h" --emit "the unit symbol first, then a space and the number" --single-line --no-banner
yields km/h 15
